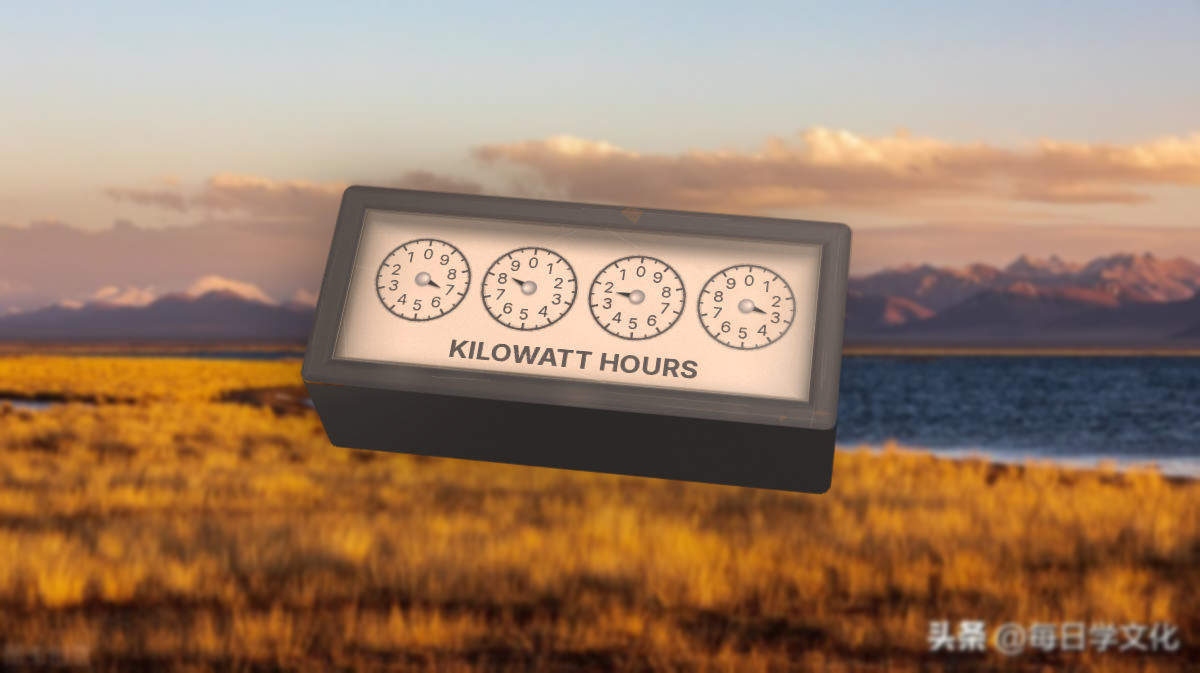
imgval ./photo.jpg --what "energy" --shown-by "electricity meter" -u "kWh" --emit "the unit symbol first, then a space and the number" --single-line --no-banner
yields kWh 6823
